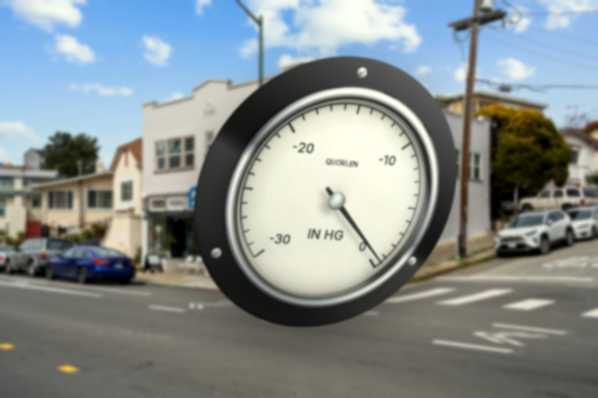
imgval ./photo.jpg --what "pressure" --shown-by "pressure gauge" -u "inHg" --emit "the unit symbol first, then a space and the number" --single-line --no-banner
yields inHg -0.5
